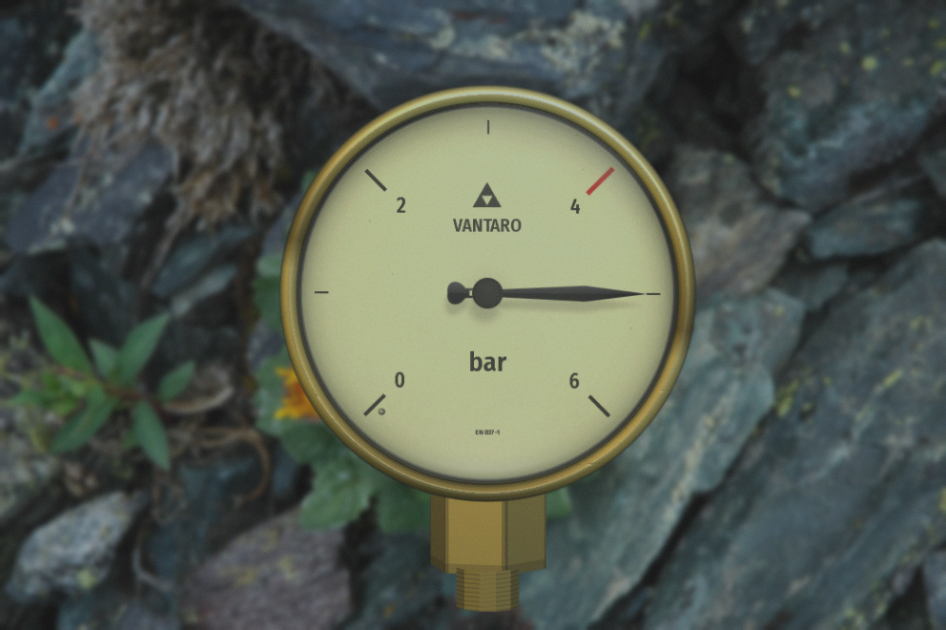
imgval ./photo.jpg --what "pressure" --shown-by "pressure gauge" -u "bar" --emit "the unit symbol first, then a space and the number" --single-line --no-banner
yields bar 5
